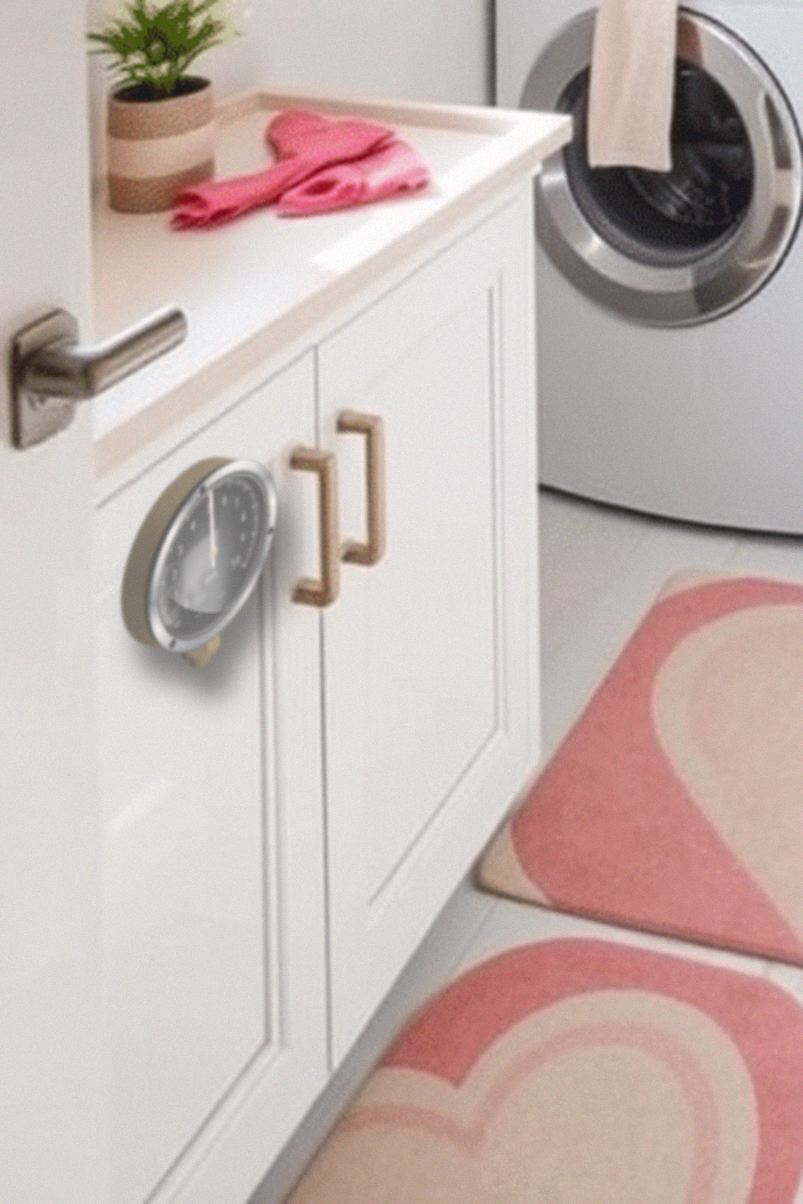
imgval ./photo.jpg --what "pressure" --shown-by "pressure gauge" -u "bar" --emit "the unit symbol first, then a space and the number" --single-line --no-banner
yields bar 5
